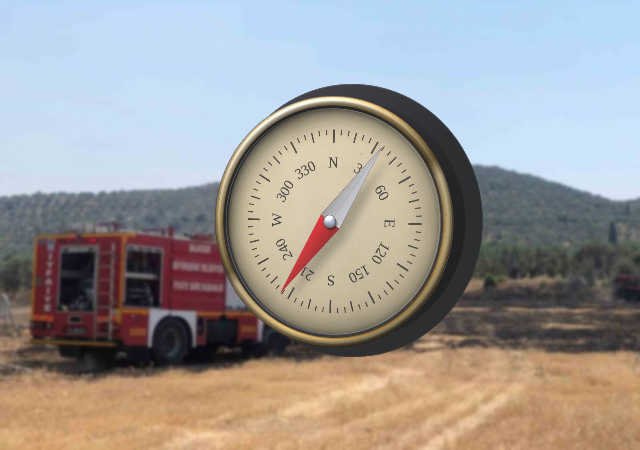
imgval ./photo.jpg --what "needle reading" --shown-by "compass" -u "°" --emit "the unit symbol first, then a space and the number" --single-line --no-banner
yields ° 215
